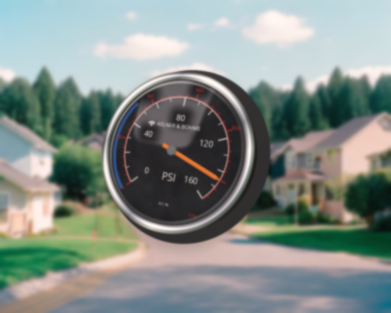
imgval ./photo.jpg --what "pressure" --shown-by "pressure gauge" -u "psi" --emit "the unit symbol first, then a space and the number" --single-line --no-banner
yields psi 145
